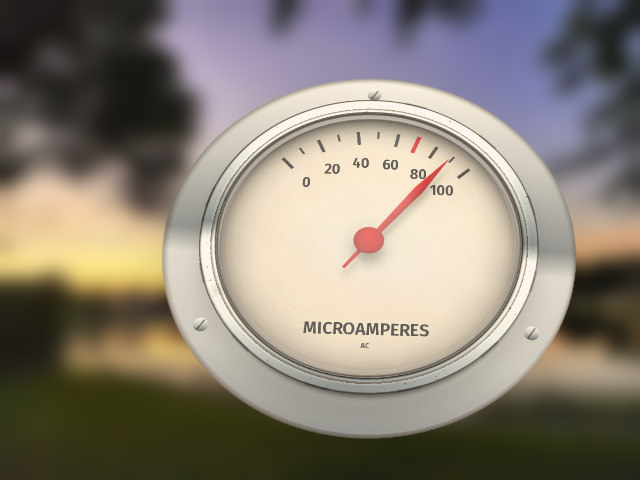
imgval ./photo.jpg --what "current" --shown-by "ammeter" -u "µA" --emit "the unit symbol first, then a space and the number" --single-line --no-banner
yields µA 90
